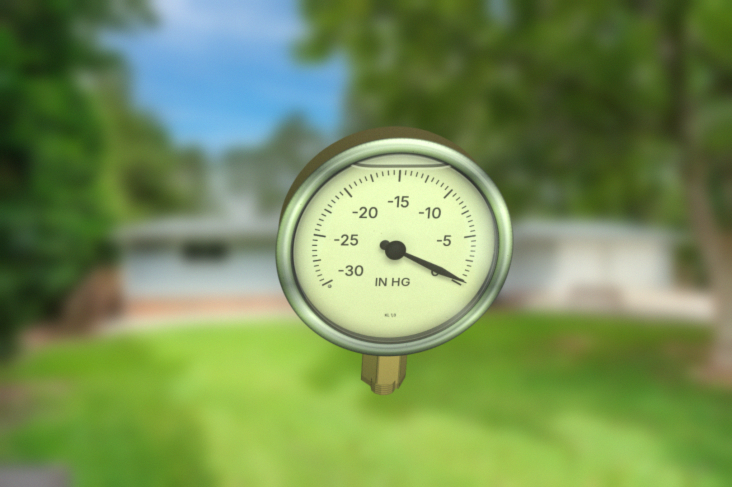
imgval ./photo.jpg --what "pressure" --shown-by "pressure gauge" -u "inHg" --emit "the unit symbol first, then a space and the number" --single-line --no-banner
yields inHg -0.5
